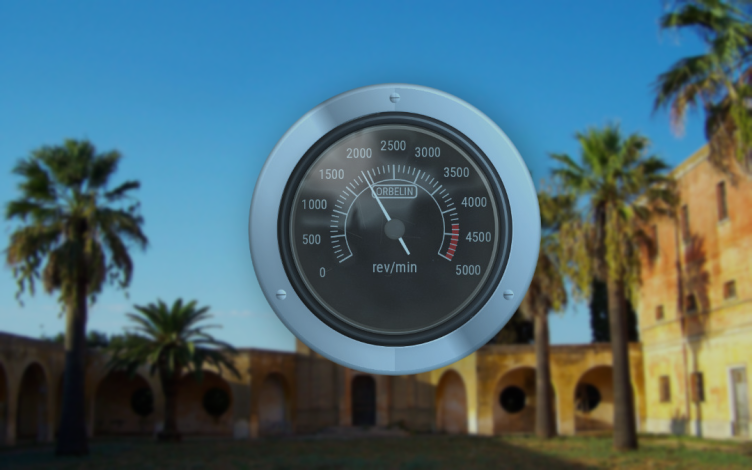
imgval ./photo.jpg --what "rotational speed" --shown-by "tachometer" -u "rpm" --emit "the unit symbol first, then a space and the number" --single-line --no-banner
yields rpm 1900
